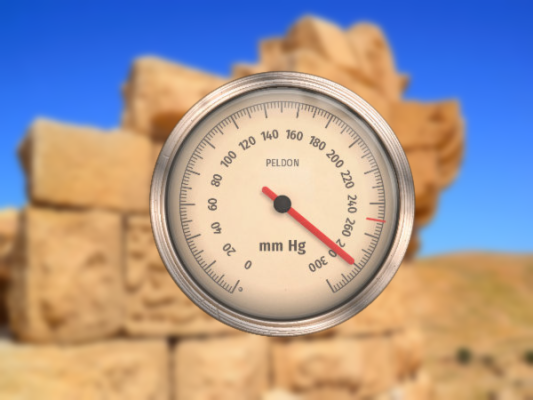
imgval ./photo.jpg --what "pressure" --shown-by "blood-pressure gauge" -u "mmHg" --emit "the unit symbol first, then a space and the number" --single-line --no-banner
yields mmHg 280
